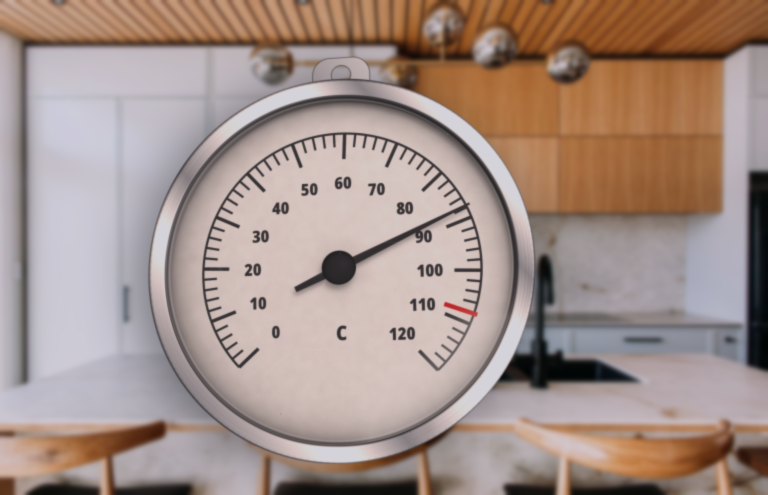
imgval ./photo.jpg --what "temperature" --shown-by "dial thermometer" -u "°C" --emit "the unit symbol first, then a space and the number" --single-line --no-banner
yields °C 88
